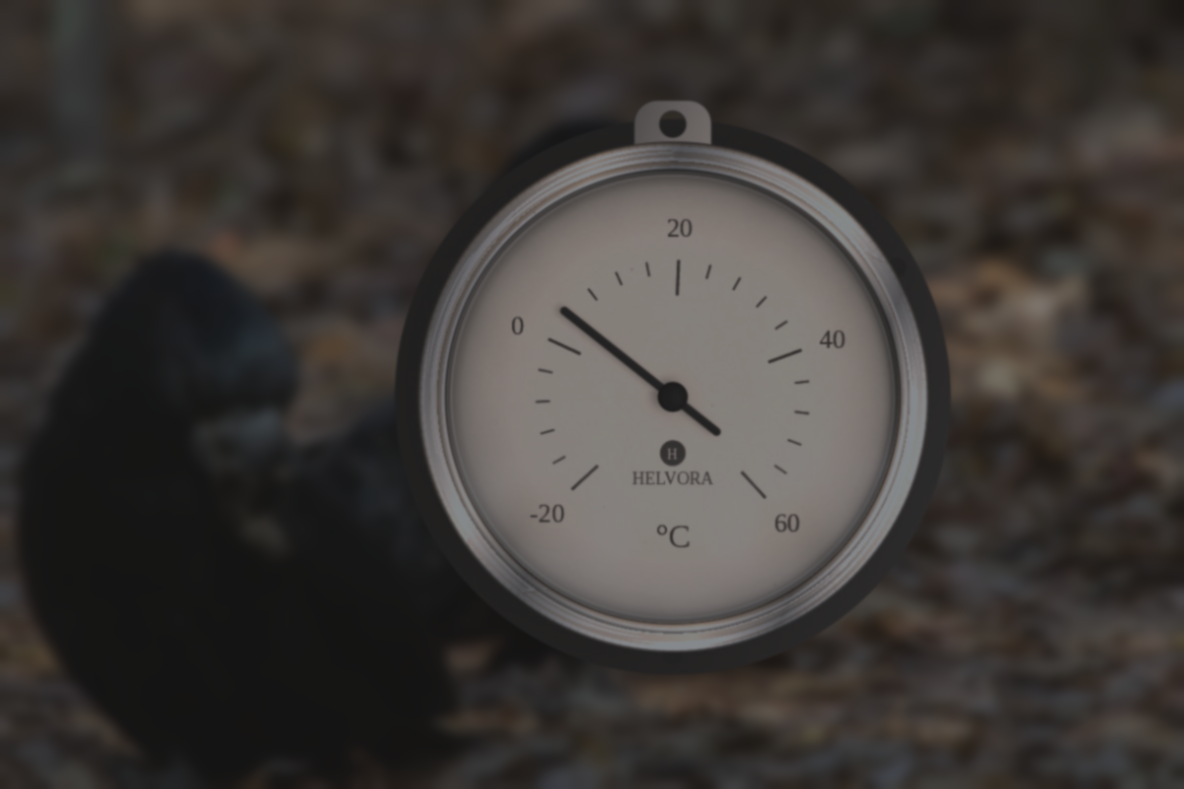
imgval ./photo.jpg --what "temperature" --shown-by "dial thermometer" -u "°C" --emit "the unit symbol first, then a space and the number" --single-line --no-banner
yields °C 4
